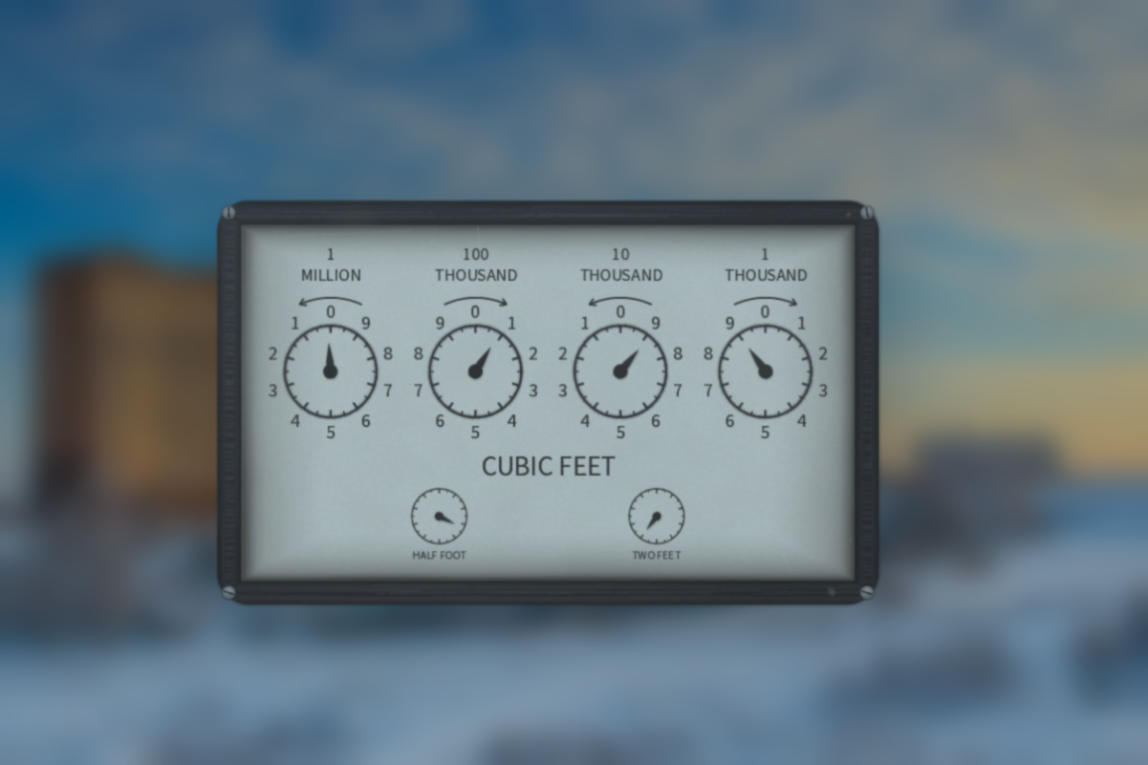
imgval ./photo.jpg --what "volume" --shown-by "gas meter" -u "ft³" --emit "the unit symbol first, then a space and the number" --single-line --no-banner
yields ft³ 8900
